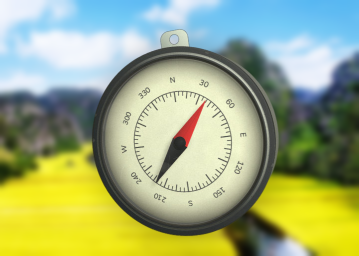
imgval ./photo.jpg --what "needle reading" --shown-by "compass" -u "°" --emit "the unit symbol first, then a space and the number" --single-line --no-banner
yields ° 40
